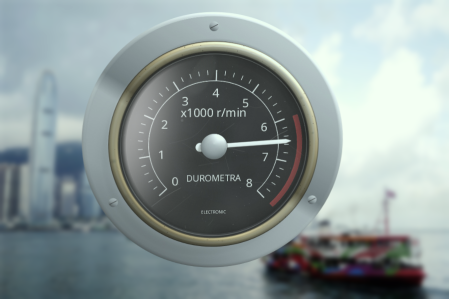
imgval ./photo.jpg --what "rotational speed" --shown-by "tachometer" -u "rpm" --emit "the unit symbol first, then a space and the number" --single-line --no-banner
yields rpm 6500
